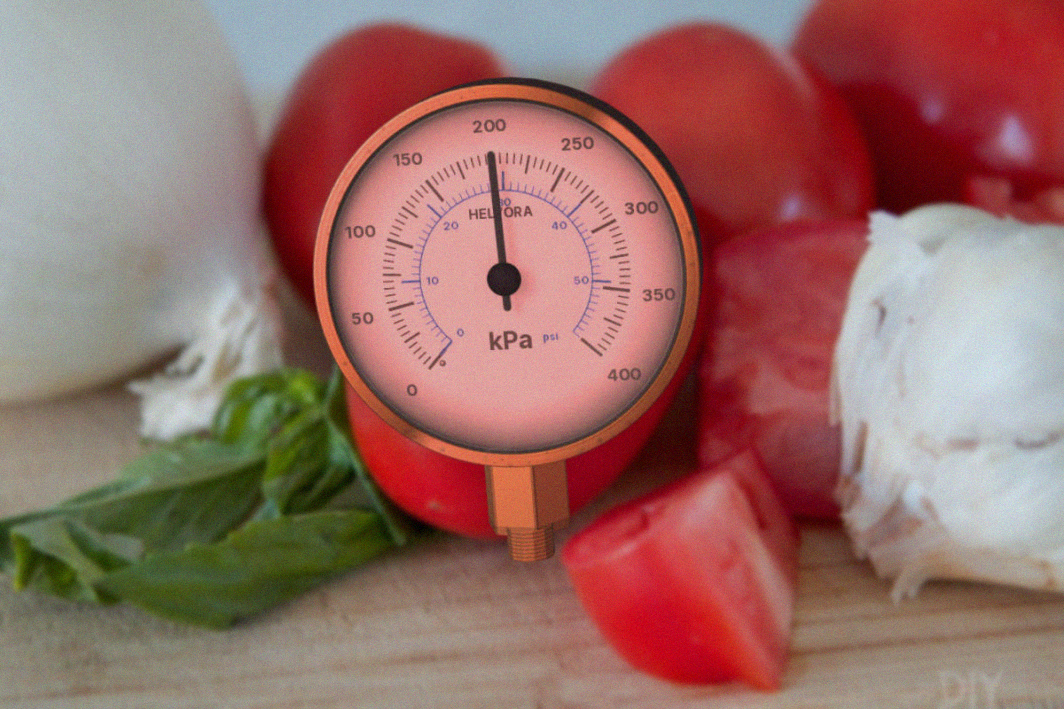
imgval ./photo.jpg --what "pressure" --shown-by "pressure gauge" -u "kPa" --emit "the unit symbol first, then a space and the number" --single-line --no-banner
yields kPa 200
